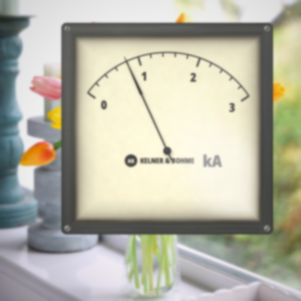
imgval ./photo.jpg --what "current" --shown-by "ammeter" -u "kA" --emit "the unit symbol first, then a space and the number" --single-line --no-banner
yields kA 0.8
